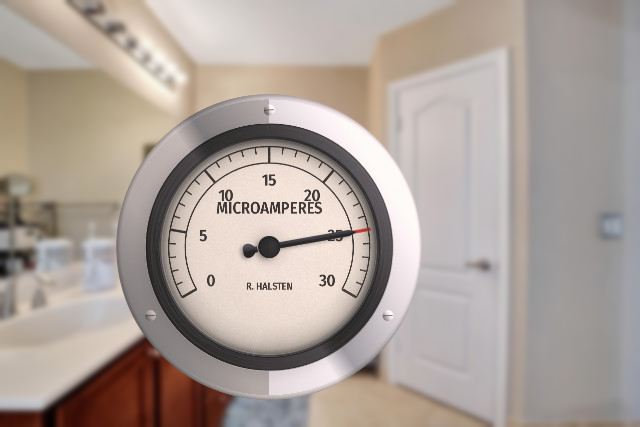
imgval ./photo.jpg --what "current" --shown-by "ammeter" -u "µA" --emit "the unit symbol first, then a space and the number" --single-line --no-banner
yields µA 25
